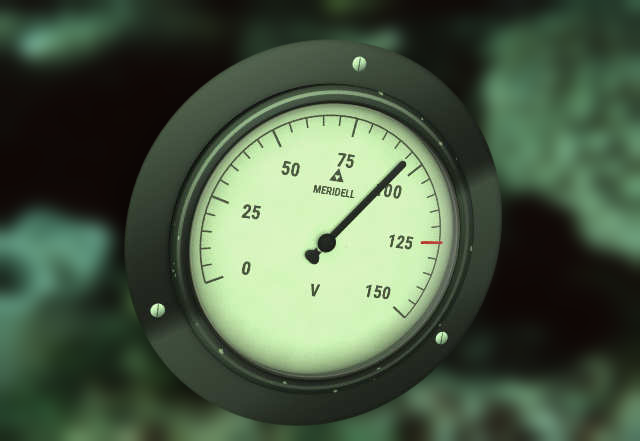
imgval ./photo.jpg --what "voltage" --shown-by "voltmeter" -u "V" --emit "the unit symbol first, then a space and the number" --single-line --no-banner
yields V 95
